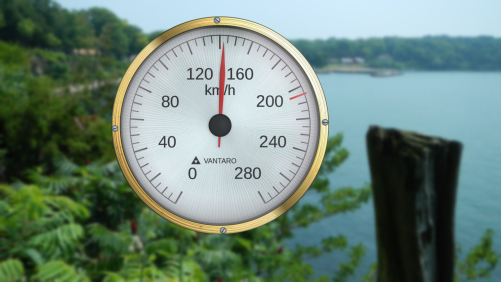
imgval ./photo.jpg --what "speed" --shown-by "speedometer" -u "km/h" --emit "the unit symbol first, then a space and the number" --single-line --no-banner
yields km/h 142.5
